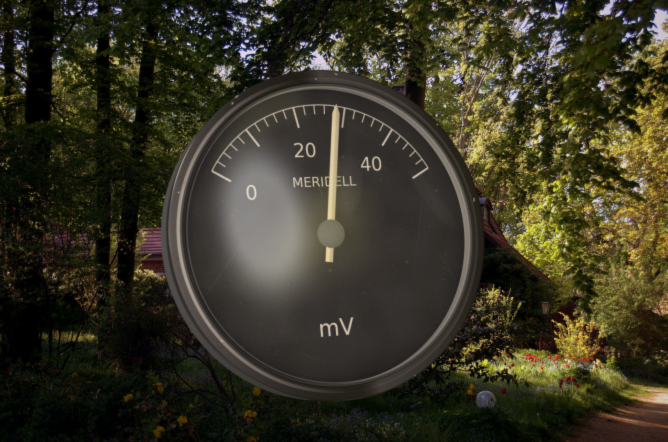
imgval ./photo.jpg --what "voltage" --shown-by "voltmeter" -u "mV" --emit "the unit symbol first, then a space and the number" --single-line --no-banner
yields mV 28
